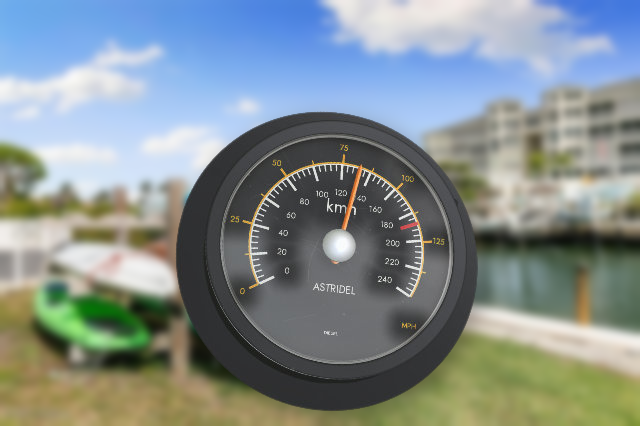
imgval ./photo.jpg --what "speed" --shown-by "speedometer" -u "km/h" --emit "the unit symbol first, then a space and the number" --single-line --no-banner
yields km/h 132
